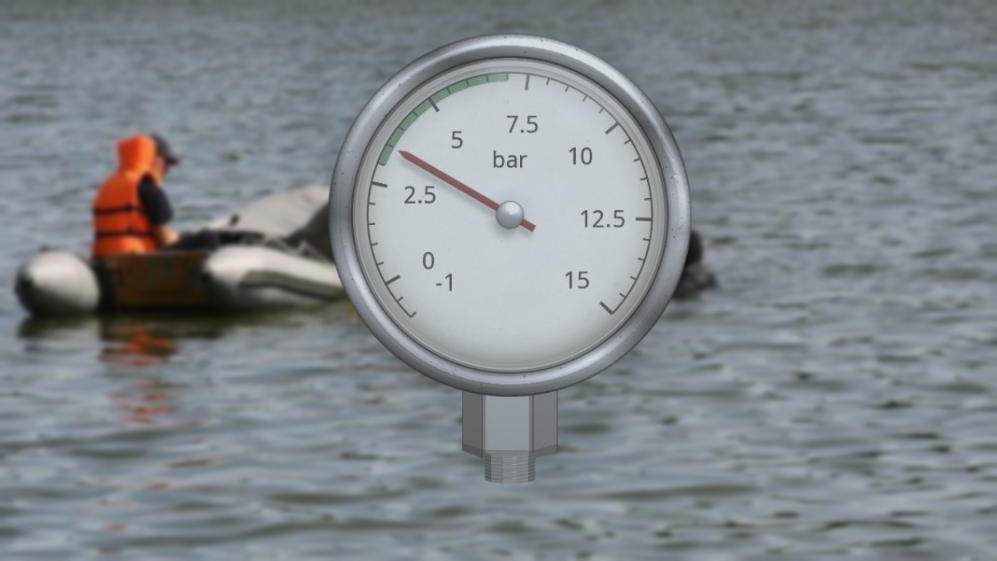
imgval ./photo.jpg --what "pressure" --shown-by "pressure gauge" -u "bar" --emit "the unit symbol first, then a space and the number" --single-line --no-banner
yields bar 3.5
